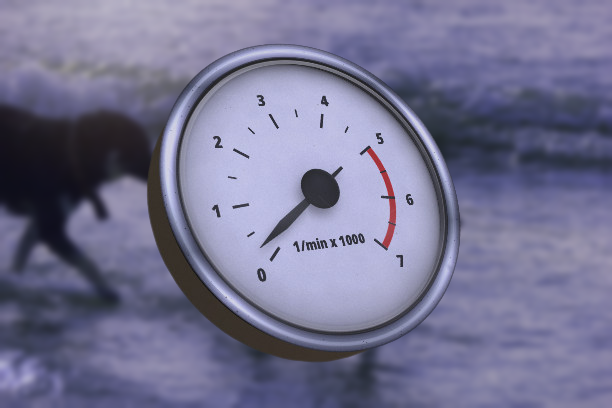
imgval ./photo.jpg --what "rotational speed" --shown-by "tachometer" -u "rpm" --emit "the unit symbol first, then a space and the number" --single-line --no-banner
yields rpm 250
